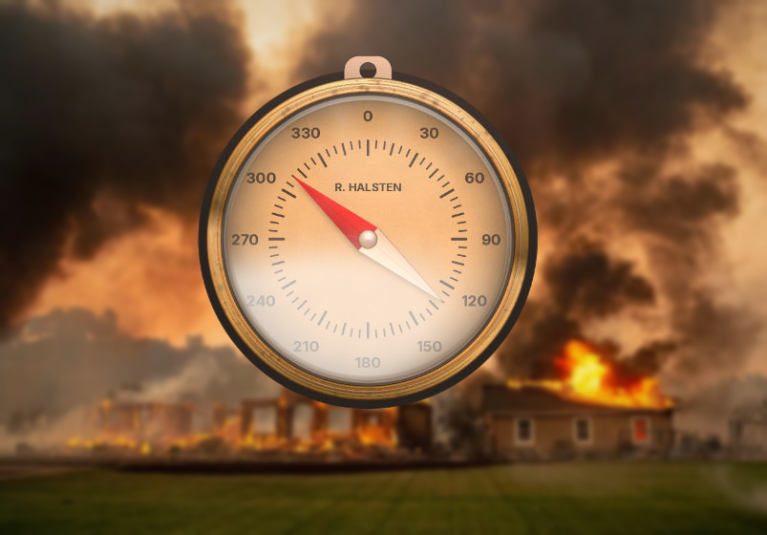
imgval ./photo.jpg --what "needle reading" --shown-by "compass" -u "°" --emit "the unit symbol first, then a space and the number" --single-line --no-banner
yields ° 310
